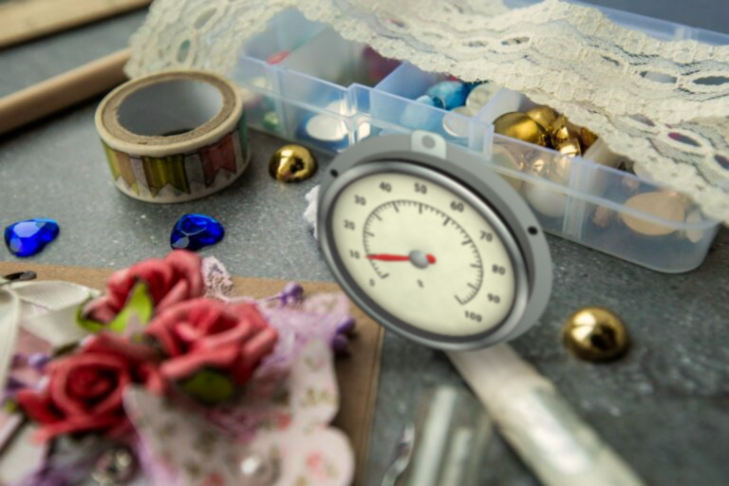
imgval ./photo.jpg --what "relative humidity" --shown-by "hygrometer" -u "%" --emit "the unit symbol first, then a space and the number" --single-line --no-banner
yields % 10
